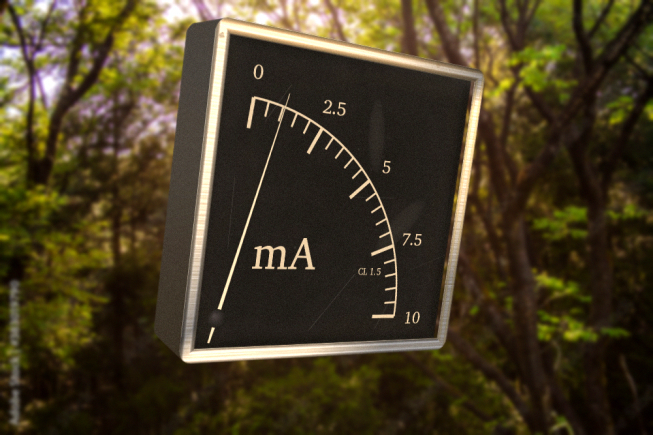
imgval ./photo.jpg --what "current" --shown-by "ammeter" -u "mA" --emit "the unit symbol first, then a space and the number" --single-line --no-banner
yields mA 1
